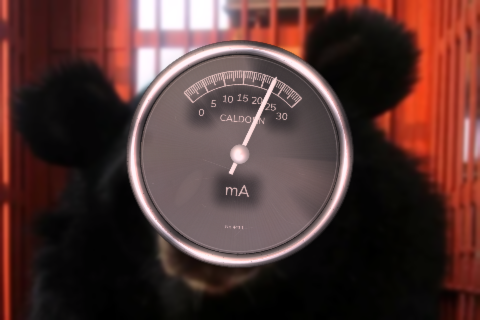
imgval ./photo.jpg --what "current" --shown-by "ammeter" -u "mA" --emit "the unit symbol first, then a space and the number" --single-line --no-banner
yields mA 22.5
